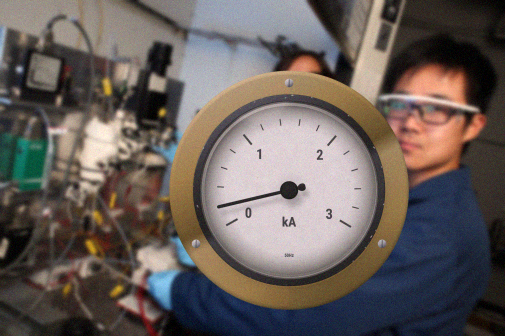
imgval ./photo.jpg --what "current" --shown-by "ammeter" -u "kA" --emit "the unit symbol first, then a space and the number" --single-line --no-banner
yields kA 0.2
